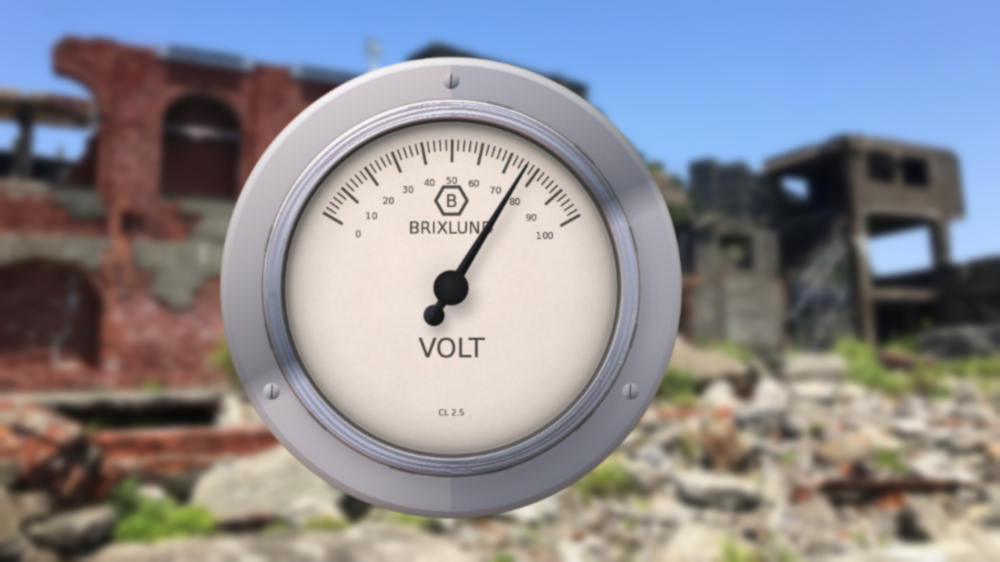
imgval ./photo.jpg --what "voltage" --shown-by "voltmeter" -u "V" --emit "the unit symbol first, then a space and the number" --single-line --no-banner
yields V 76
